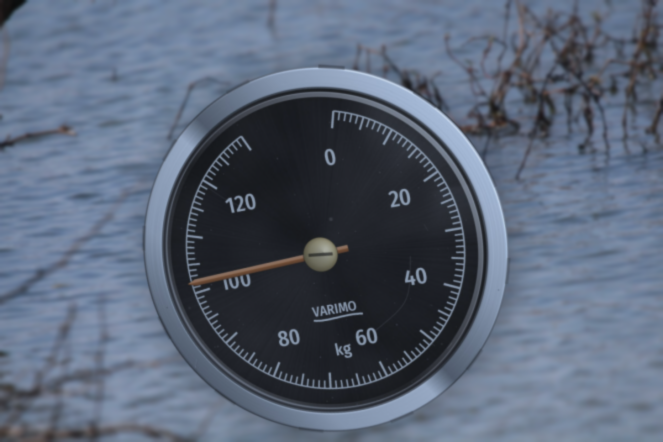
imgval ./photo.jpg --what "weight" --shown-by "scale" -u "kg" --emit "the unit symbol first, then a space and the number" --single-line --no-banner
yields kg 102
